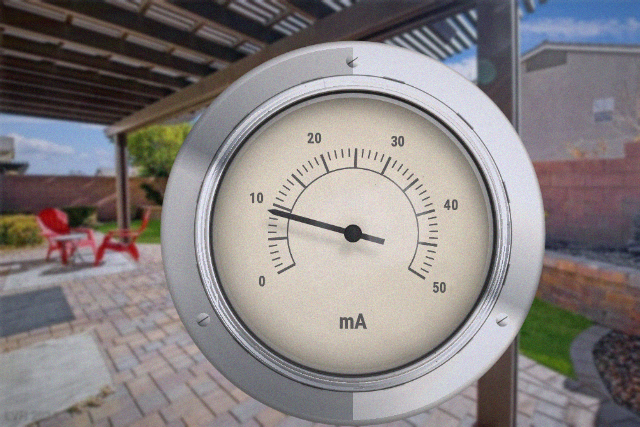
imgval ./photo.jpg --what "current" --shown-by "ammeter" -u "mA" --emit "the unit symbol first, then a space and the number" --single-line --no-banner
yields mA 9
